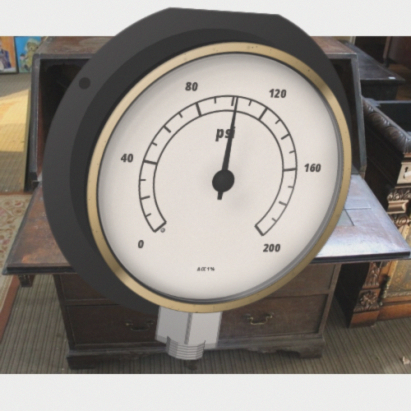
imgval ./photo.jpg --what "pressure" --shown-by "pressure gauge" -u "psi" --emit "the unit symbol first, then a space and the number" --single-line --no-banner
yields psi 100
